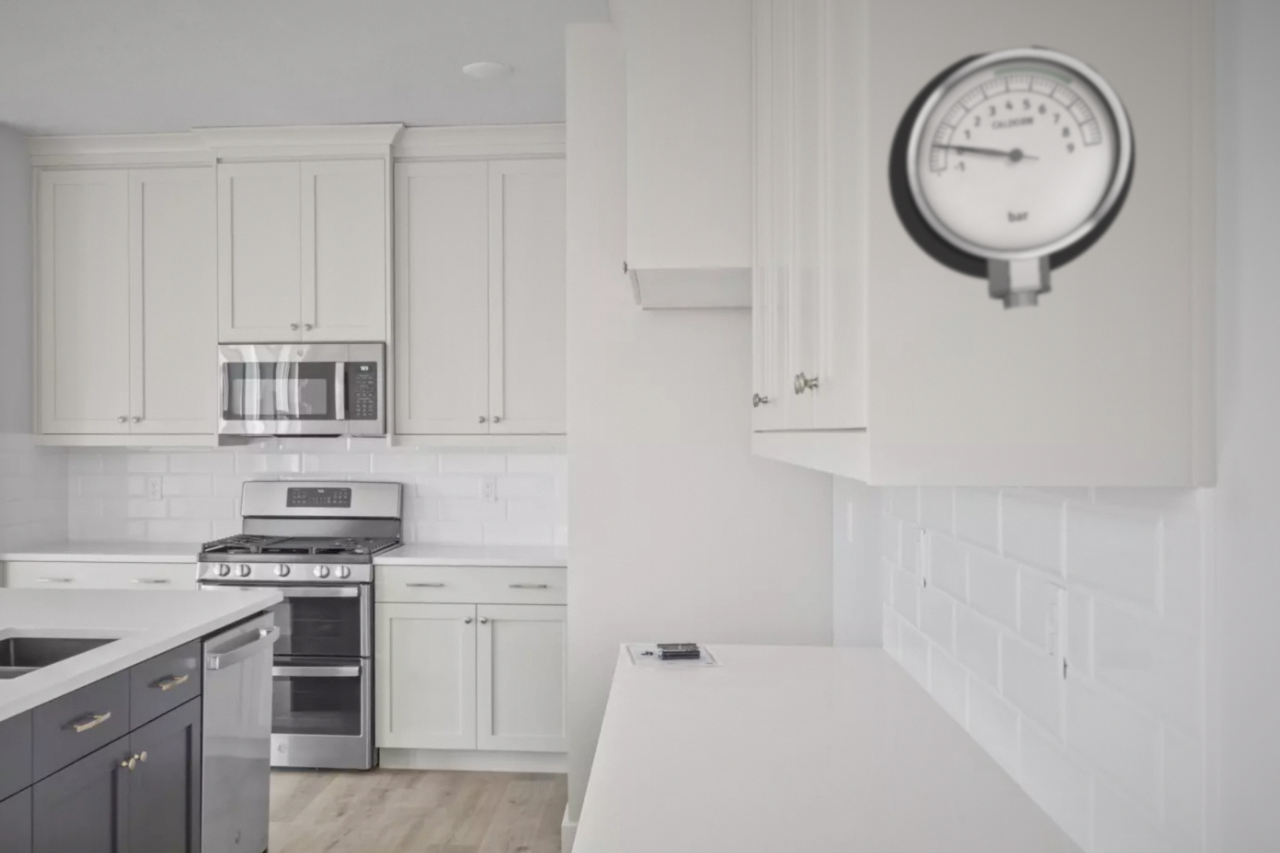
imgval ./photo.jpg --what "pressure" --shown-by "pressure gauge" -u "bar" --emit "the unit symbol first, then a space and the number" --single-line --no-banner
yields bar 0
